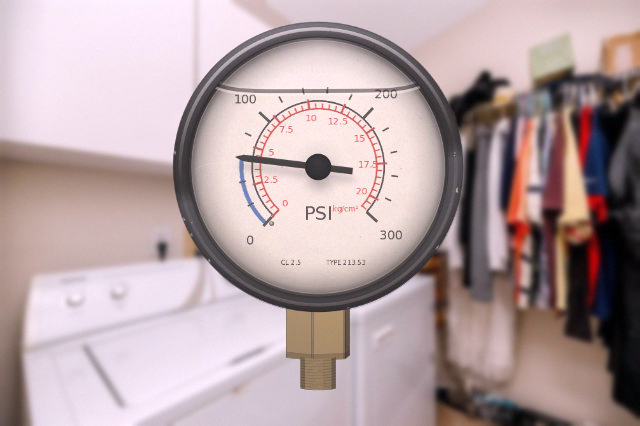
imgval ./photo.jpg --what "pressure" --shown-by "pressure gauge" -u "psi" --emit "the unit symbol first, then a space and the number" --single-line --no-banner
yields psi 60
